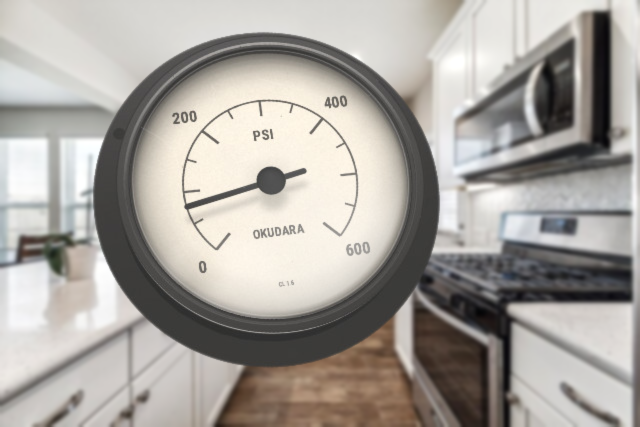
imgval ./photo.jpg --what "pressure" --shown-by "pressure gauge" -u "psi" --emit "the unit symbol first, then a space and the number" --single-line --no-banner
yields psi 75
